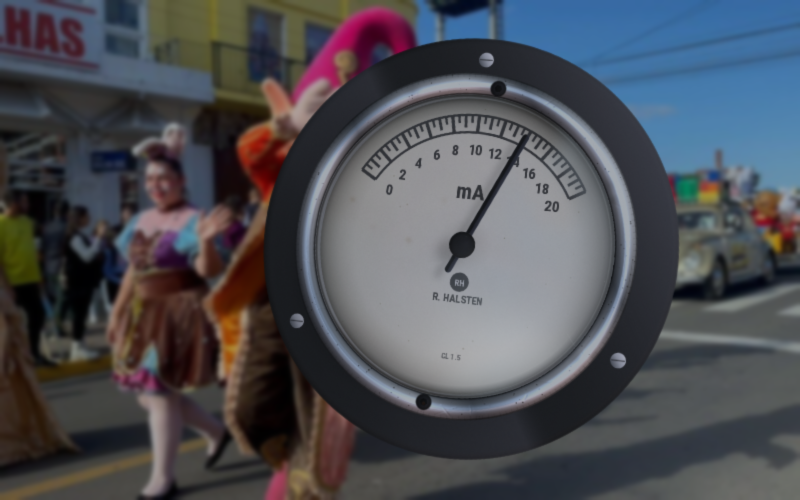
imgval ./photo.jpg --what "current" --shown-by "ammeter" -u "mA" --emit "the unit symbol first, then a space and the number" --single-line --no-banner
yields mA 14
